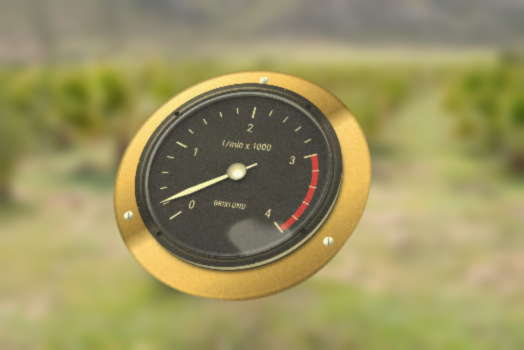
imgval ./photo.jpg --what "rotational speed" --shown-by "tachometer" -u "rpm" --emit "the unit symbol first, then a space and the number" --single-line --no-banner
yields rpm 200
